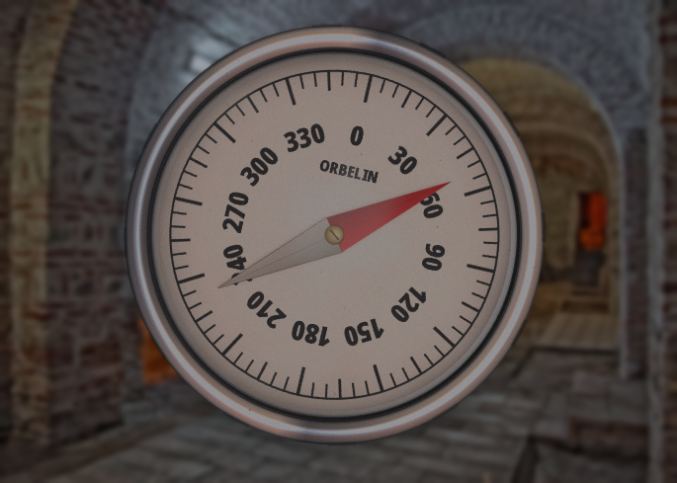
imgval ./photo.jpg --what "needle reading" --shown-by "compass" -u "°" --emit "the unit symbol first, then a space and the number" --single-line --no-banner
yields ° 52.5
